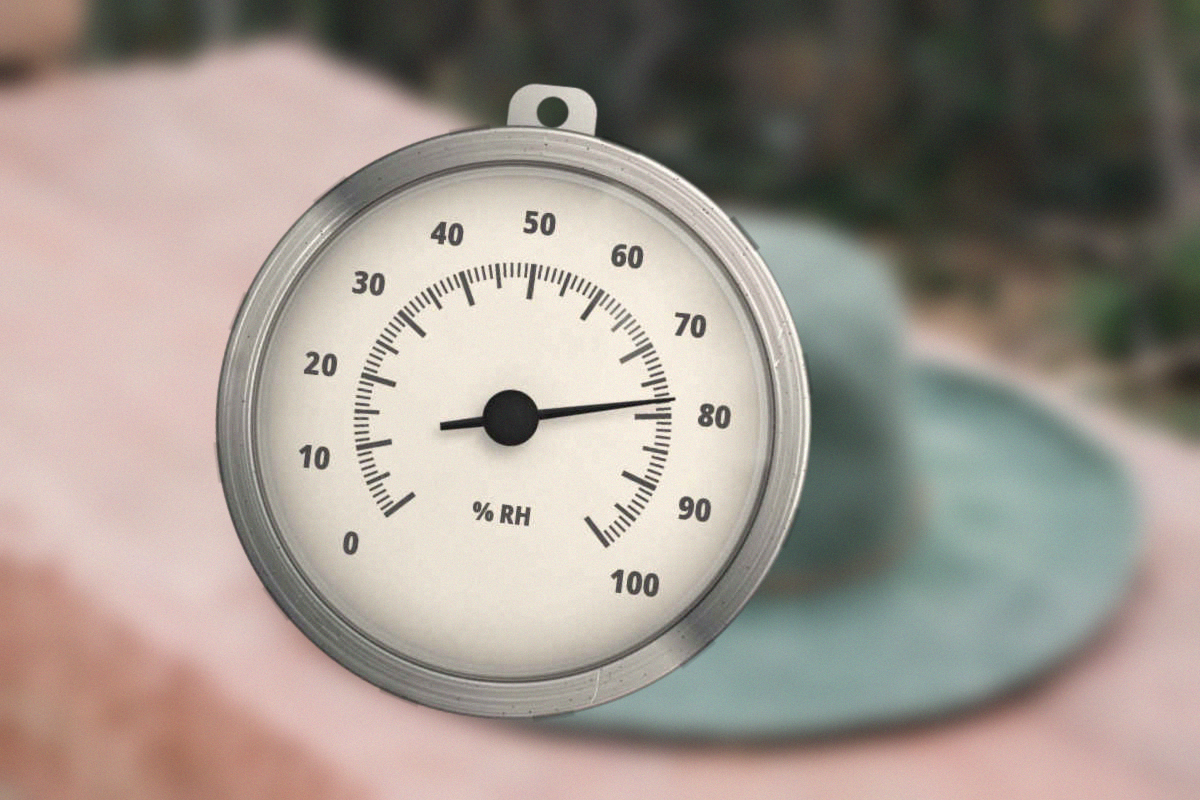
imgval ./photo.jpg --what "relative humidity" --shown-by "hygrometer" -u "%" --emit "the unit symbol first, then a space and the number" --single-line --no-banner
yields % 78
